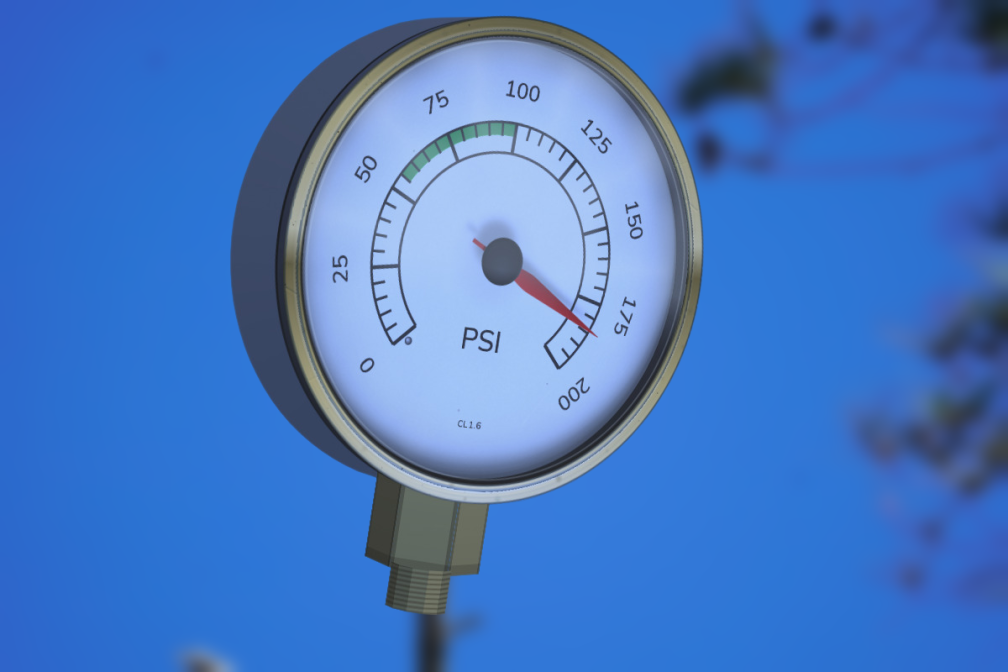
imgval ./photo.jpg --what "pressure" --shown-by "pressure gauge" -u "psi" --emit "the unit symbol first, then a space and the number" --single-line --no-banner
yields psi 185
